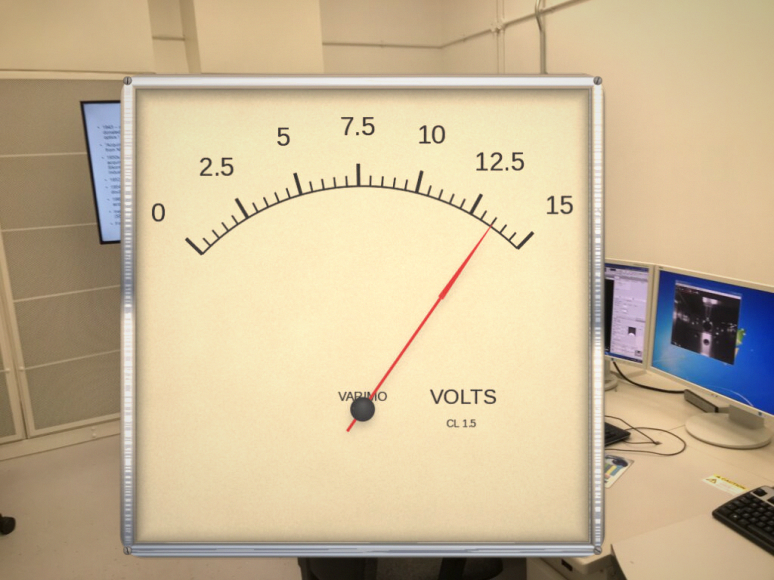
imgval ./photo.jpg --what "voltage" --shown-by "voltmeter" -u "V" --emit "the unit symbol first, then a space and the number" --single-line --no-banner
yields V 13.5
